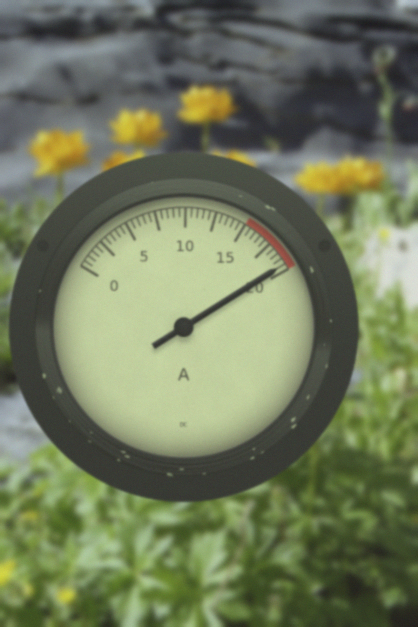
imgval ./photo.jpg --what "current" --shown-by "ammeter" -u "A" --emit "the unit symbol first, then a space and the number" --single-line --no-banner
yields A 19.5
